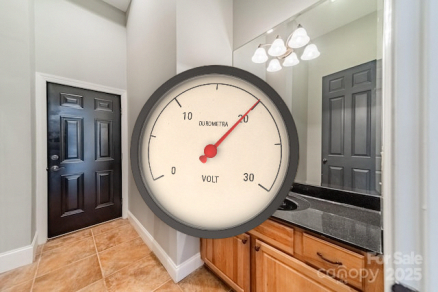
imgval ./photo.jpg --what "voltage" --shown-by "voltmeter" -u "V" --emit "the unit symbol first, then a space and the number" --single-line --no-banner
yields V 20
